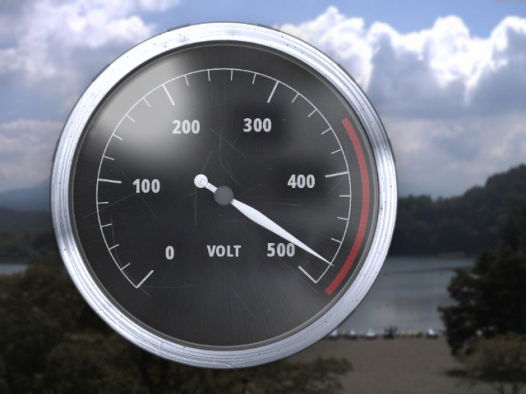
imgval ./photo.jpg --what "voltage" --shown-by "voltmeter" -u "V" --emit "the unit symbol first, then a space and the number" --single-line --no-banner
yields V 480
